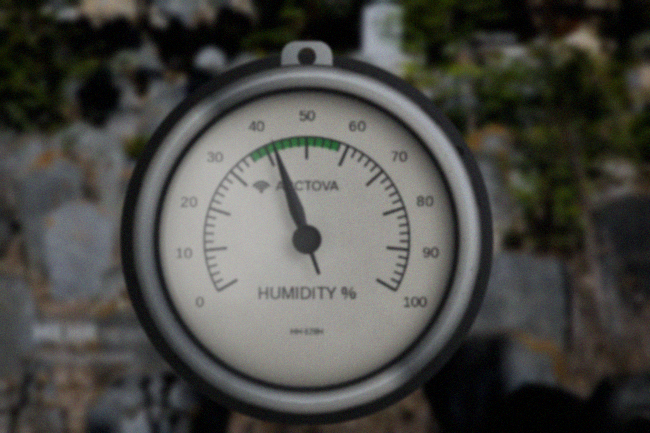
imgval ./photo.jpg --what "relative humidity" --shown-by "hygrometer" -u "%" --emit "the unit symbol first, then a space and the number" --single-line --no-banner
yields % 42
